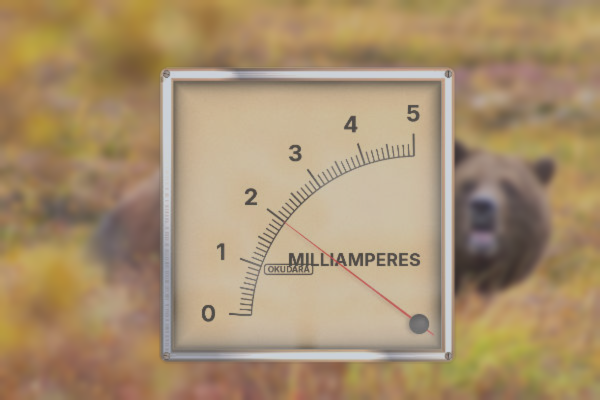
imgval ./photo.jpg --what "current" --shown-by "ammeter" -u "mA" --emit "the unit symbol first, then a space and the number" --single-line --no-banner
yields mA 2
